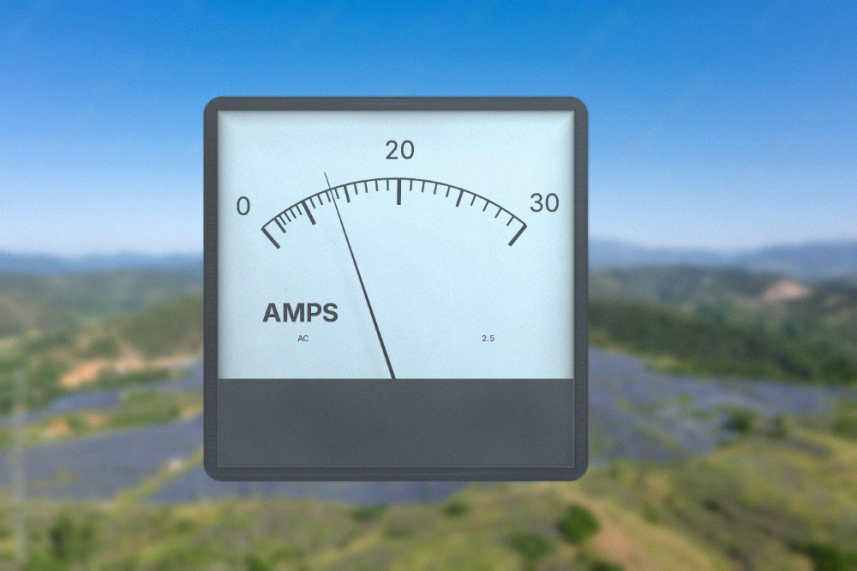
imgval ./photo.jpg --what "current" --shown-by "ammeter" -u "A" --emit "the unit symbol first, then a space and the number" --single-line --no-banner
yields A 13.5
